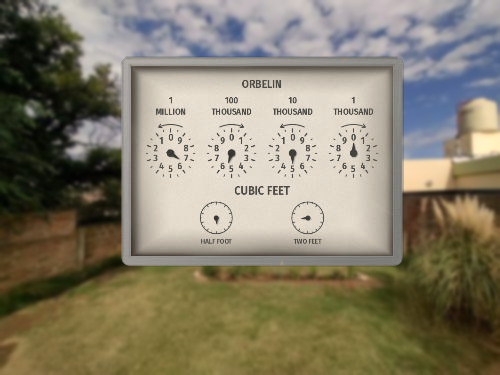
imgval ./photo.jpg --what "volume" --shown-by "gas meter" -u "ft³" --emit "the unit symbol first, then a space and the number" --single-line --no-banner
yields ft³ 655000
